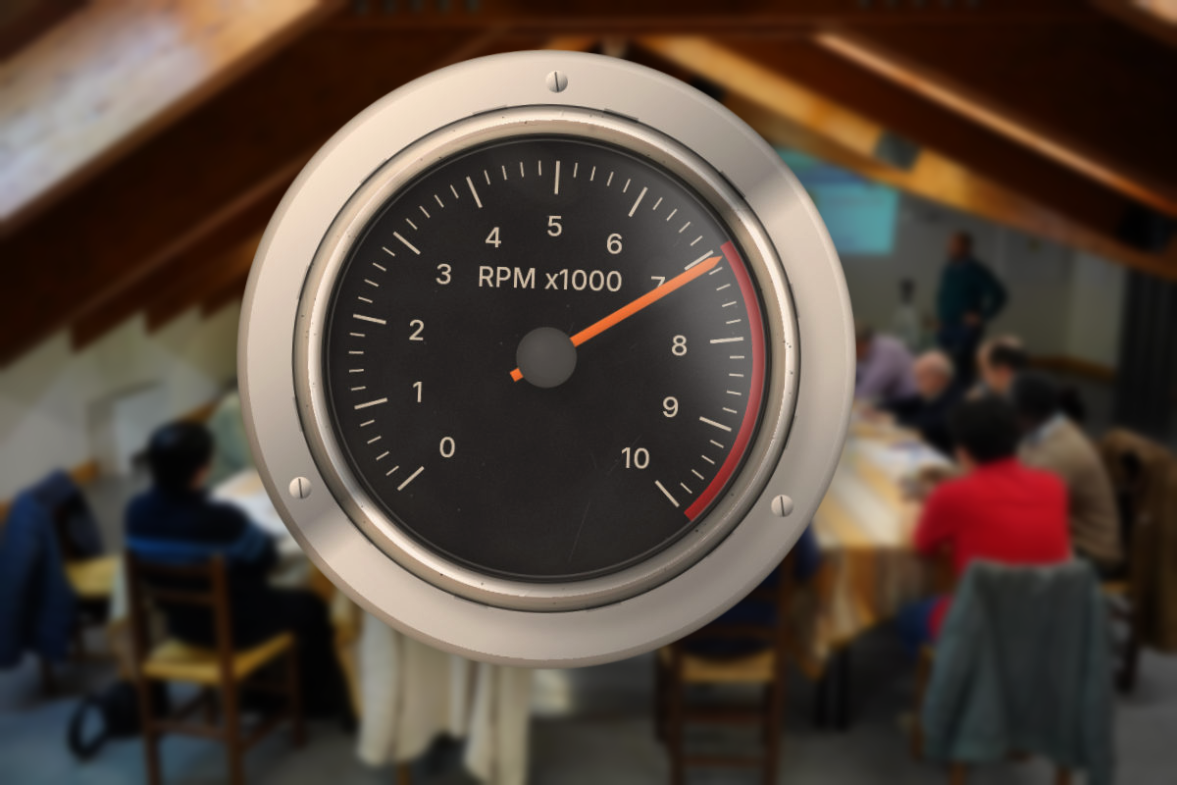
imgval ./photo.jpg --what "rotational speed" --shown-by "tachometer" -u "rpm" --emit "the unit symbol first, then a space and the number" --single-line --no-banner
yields rpm 7100
